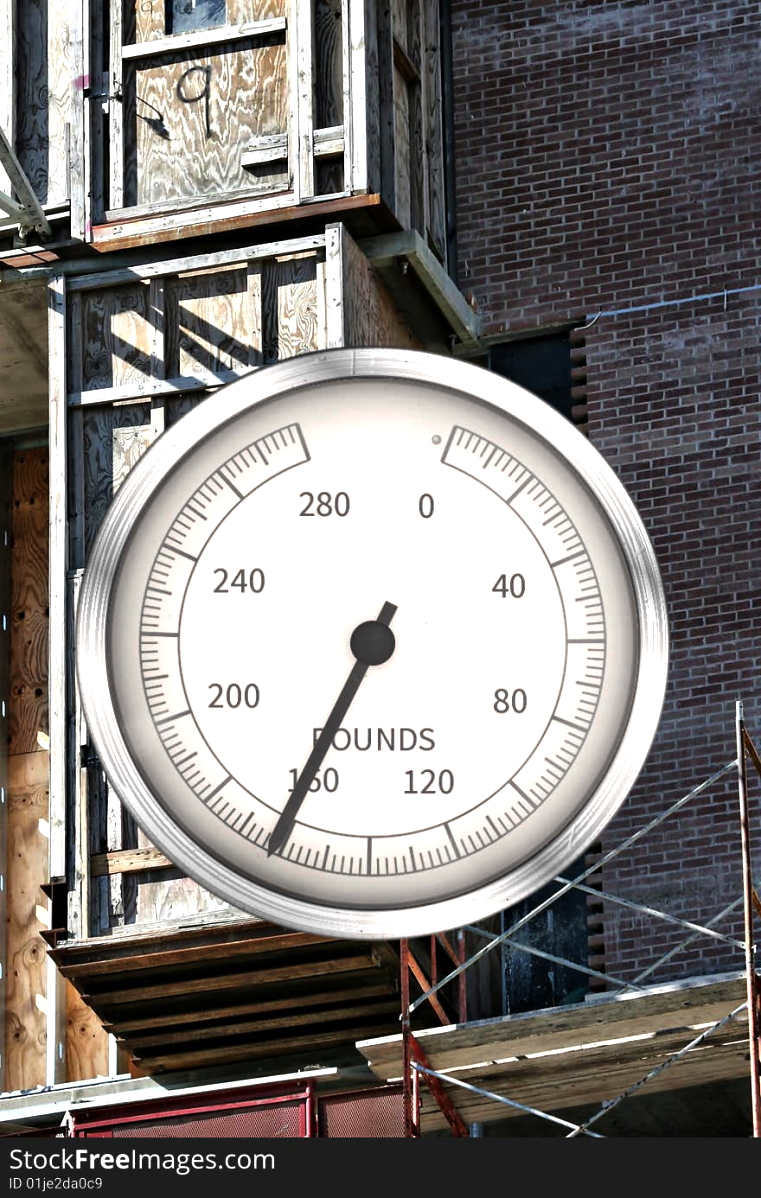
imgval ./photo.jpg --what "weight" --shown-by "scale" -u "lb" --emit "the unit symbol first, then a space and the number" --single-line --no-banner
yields lb 162
